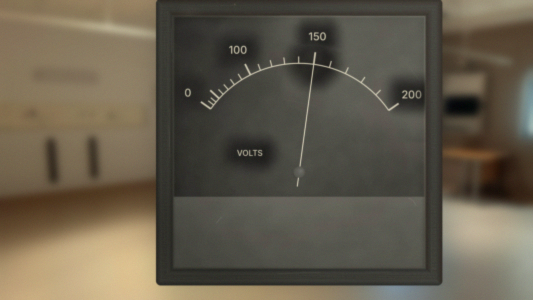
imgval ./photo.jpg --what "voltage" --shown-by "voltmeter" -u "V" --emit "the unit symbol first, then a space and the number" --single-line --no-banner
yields V 150
